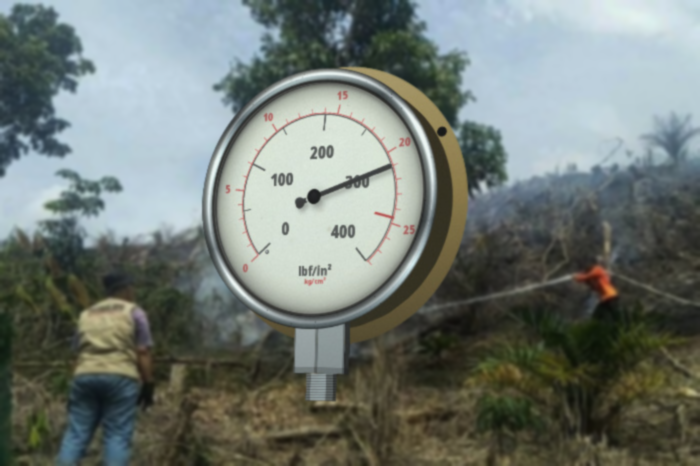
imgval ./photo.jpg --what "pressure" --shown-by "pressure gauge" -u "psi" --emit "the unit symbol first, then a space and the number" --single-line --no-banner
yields psi 300
